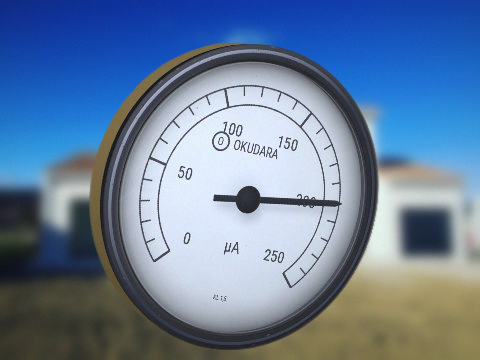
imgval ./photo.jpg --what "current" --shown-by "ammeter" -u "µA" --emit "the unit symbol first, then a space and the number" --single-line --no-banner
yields µA 200
